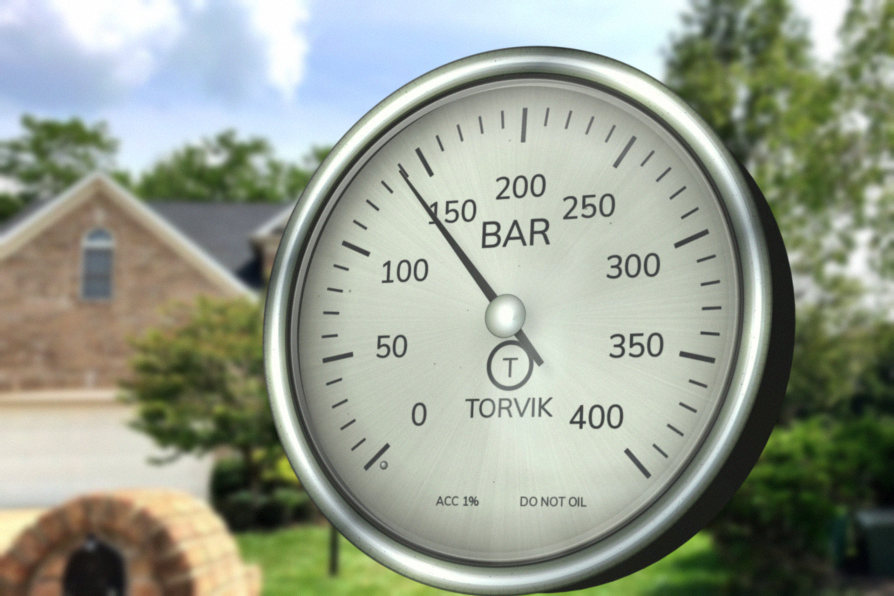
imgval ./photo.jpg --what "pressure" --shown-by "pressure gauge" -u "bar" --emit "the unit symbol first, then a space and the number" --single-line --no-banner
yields bar 140
